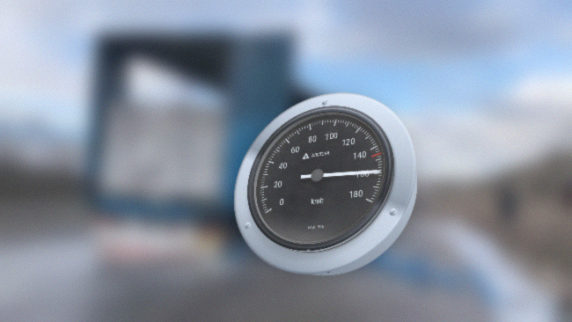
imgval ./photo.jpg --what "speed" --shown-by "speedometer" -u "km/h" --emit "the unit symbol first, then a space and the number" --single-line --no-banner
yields km/h 160
